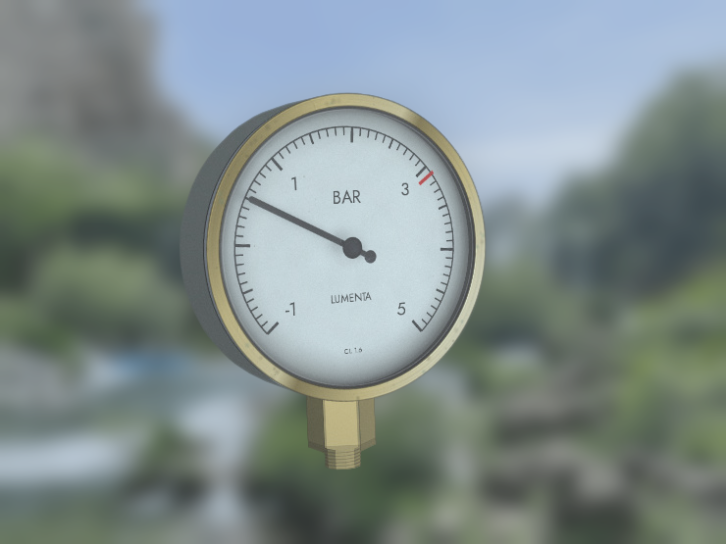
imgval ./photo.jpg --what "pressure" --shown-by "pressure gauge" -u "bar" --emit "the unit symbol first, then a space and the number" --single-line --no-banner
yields bar 0.5
